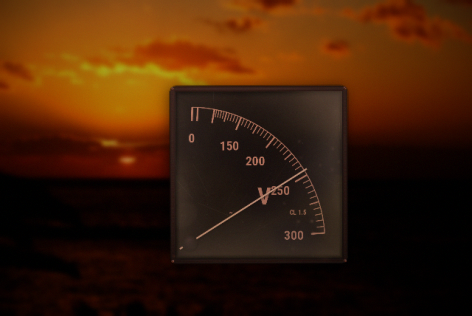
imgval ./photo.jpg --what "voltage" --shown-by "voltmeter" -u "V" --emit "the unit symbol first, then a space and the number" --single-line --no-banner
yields V 245
